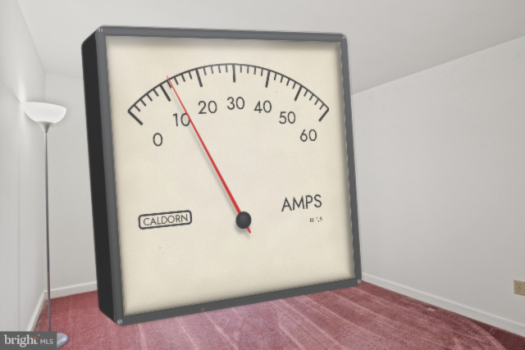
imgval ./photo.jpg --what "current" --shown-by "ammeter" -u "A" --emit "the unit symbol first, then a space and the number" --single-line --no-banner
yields A 12
